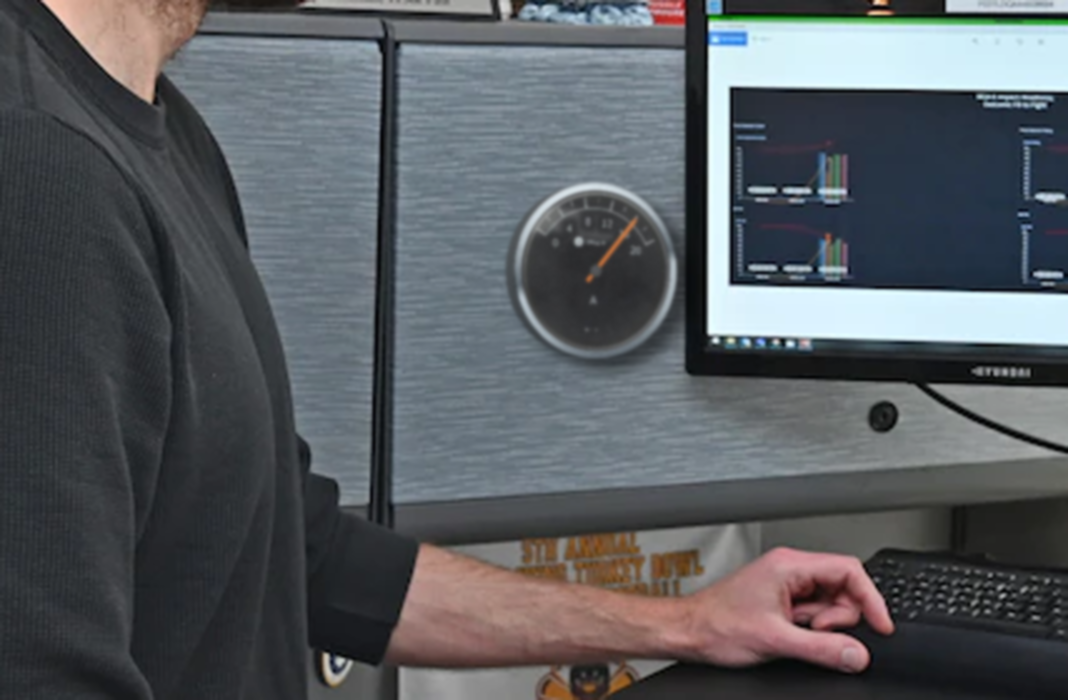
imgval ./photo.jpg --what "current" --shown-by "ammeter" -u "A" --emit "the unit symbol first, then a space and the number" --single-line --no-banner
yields A 16
